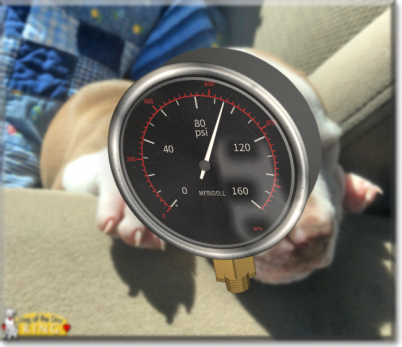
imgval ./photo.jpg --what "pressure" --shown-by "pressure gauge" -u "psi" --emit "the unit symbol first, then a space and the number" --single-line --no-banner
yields psi 95
